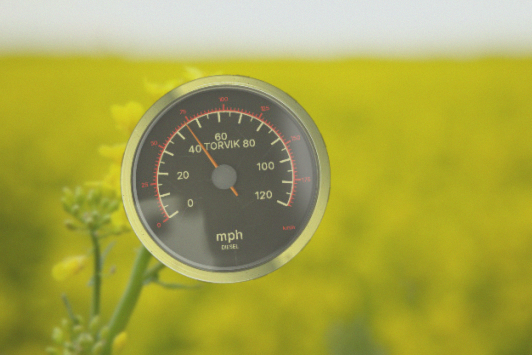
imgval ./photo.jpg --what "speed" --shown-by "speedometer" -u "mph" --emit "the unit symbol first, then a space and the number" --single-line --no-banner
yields mph 45
